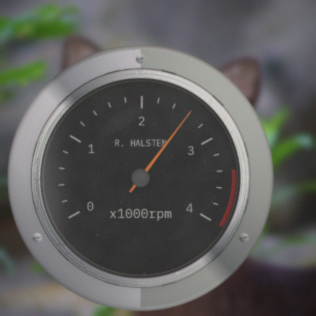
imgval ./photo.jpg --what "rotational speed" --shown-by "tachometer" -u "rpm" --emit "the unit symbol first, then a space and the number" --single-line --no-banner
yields rpm 2600
